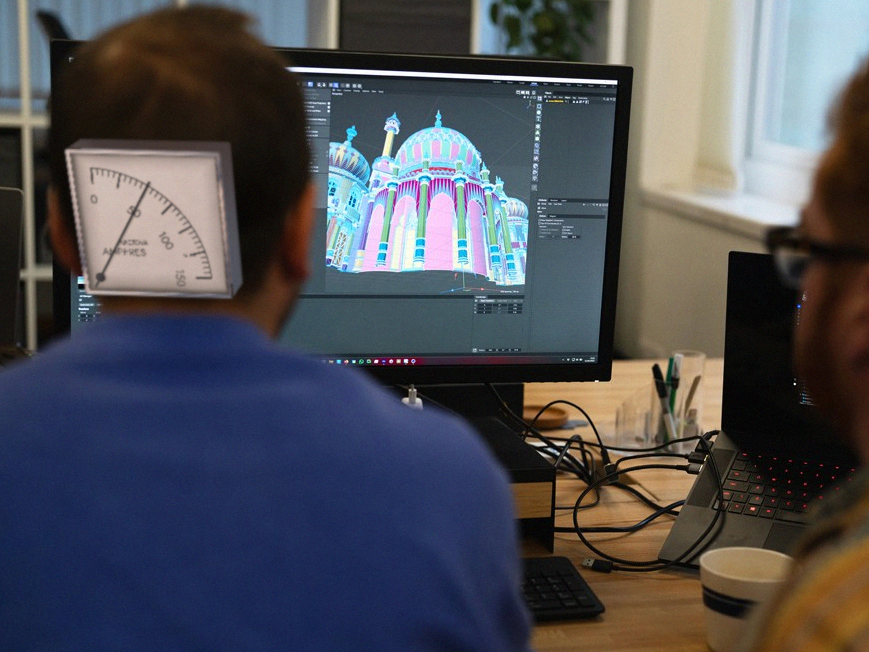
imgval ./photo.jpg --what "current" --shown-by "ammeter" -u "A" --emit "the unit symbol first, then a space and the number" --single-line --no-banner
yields A 50
